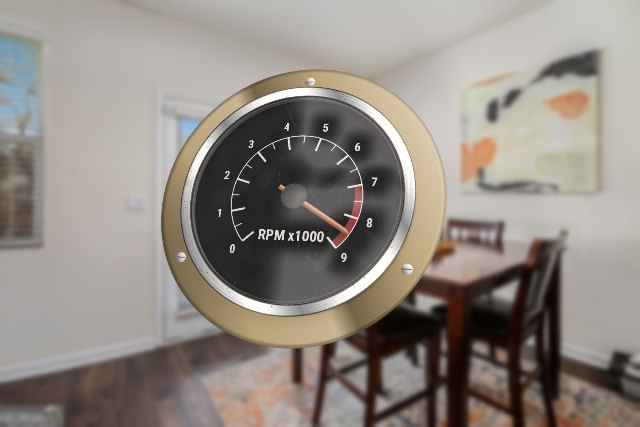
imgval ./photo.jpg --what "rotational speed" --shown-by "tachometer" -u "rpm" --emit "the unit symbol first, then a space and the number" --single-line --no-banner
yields rpm 8500
